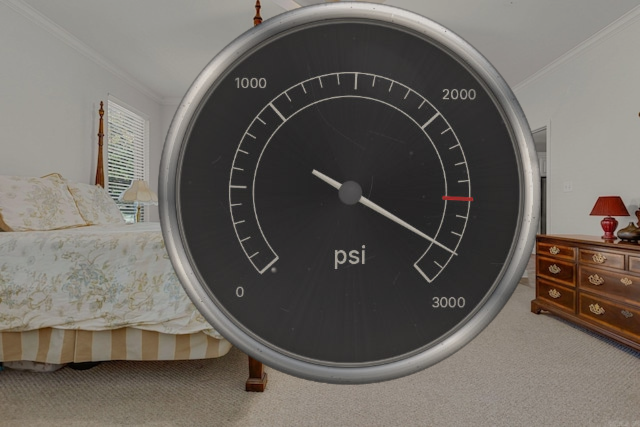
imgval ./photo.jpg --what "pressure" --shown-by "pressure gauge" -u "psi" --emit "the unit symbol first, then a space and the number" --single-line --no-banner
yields psi 2800
